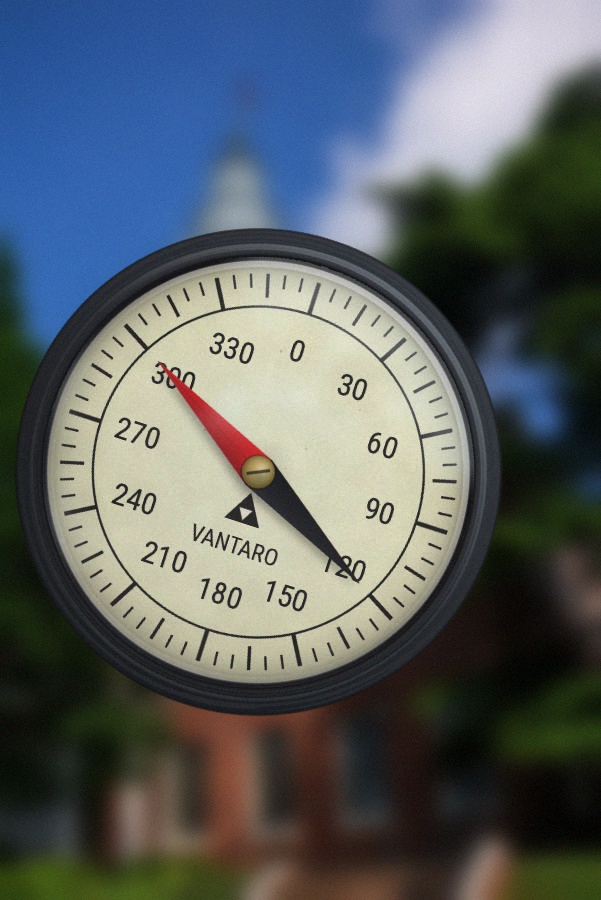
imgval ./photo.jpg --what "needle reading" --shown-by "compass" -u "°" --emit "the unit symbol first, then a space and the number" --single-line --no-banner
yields ° 300
